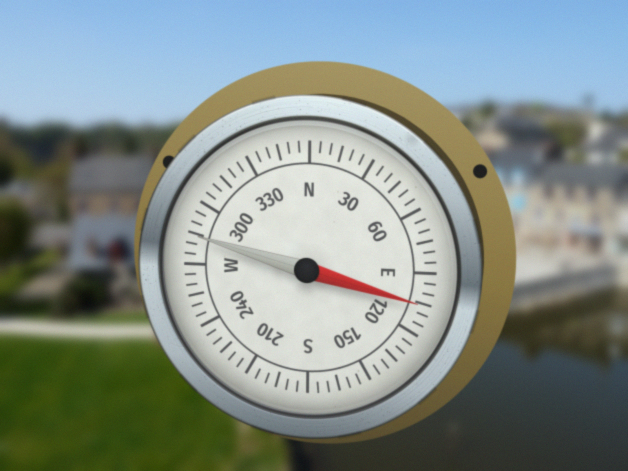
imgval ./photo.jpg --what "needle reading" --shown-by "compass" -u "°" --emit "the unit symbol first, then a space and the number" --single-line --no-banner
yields ° 105
